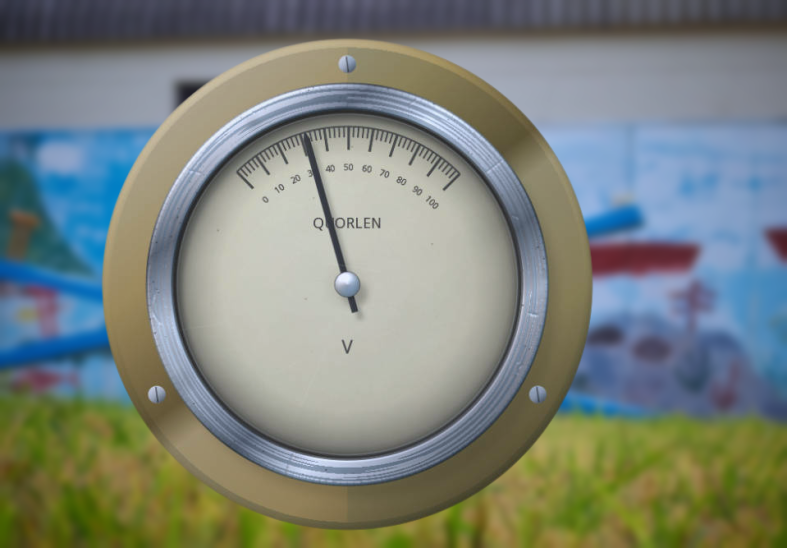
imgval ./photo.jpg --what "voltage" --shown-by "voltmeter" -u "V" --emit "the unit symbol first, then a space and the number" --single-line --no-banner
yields V 32
